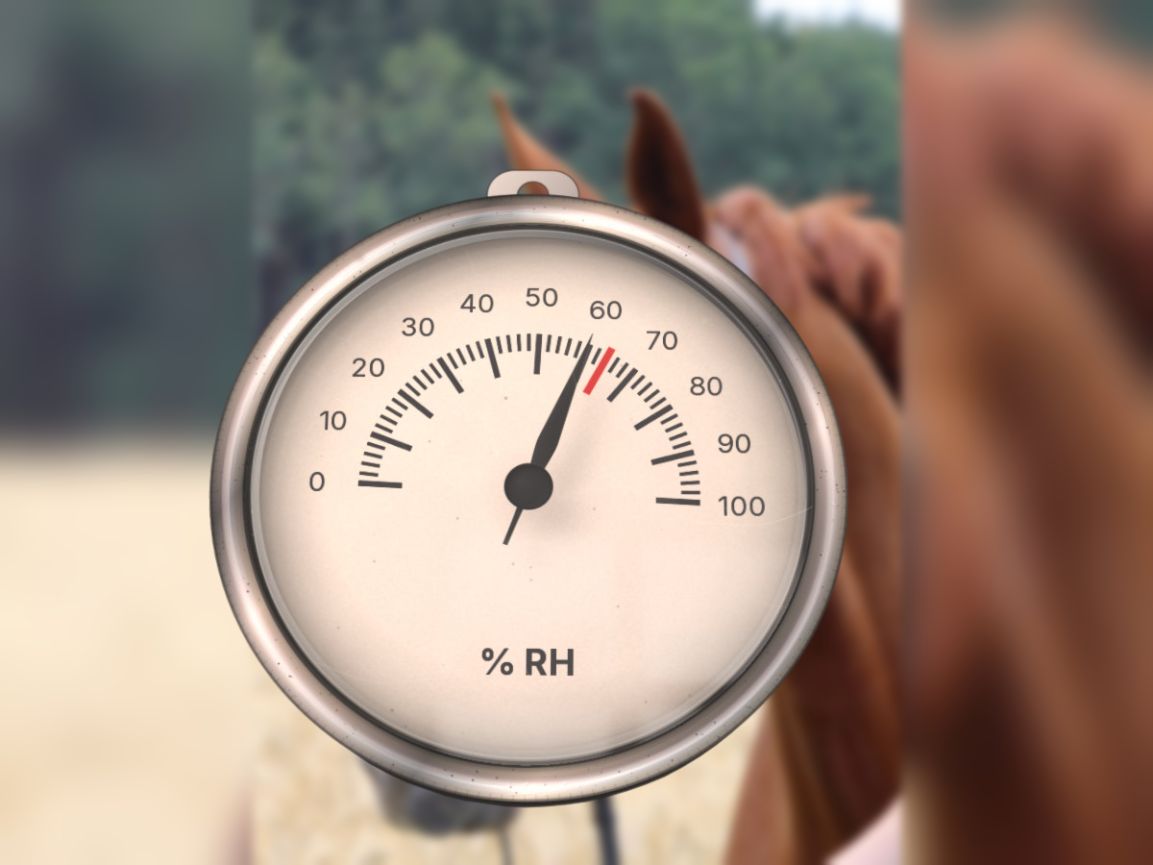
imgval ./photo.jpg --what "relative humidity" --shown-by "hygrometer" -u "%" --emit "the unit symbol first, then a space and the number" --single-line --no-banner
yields % 60
